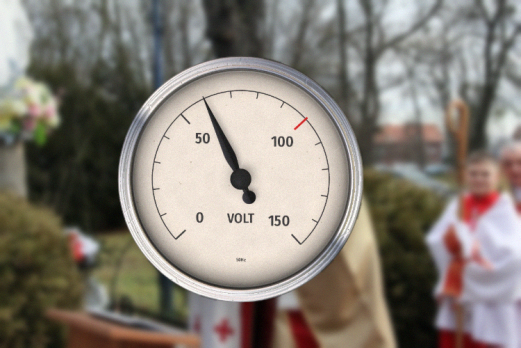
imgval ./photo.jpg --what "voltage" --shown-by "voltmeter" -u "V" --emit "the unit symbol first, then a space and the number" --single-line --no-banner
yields V 60
